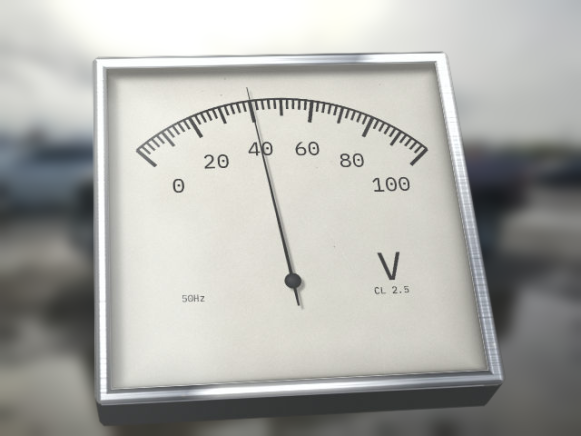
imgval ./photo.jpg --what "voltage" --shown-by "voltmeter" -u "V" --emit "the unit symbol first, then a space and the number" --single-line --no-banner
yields V 40
